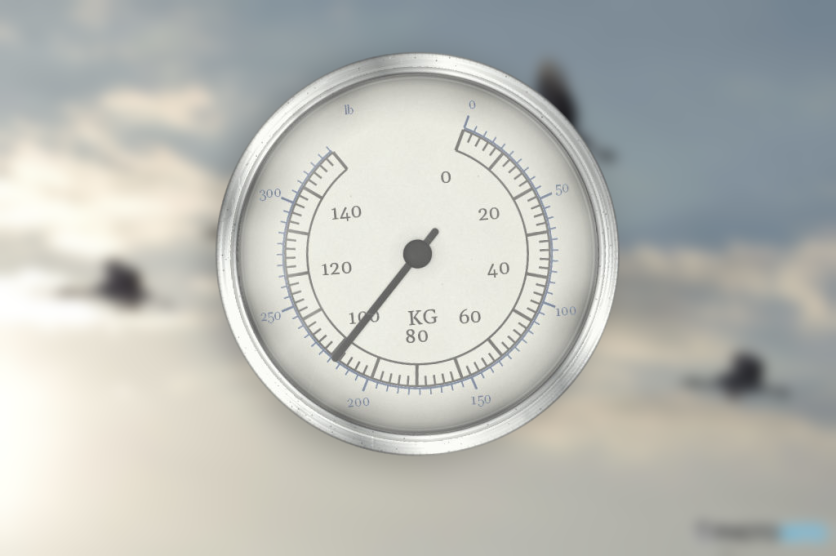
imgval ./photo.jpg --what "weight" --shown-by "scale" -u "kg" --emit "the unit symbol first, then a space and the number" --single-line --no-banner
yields kg 99
